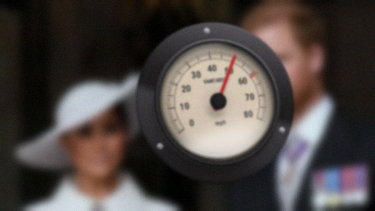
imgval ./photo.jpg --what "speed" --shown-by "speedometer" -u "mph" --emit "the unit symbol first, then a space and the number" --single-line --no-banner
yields mph 50
